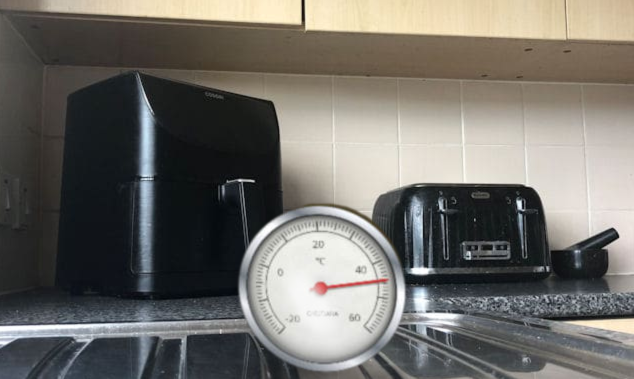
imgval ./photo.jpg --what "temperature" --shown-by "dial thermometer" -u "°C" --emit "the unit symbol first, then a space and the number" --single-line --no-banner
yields °C 45
